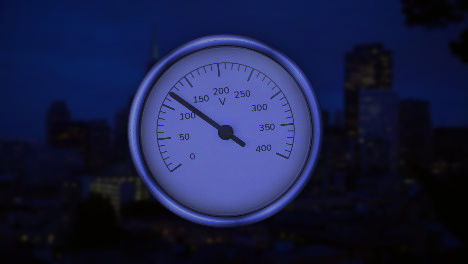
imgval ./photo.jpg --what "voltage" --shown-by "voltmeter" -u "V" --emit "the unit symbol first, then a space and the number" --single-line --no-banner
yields V 120
